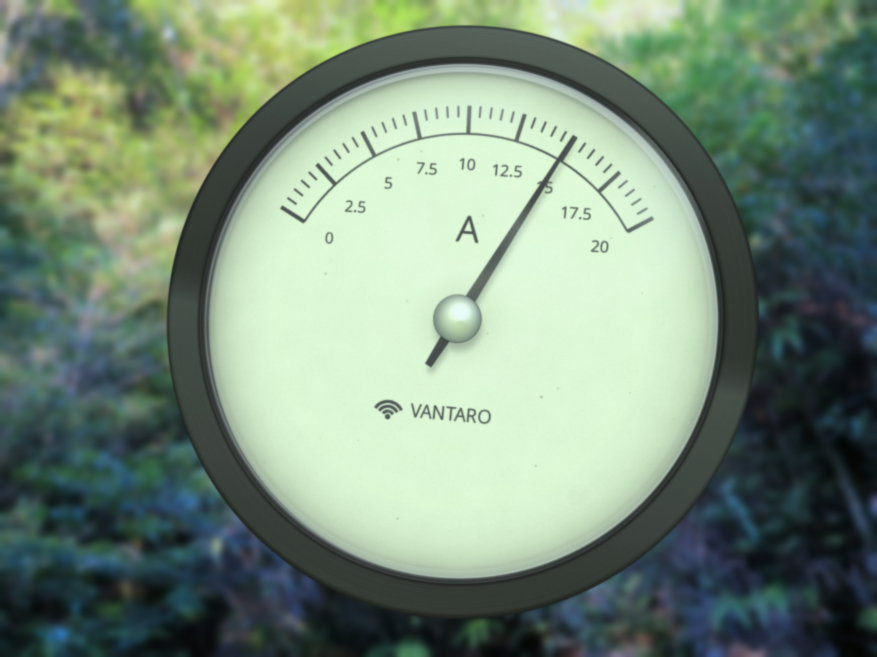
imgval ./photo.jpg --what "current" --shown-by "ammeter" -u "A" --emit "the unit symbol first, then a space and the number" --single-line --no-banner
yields A 15
